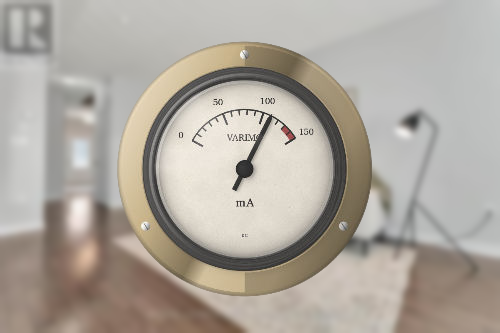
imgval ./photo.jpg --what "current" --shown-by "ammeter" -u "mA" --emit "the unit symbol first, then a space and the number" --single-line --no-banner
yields mA 110
